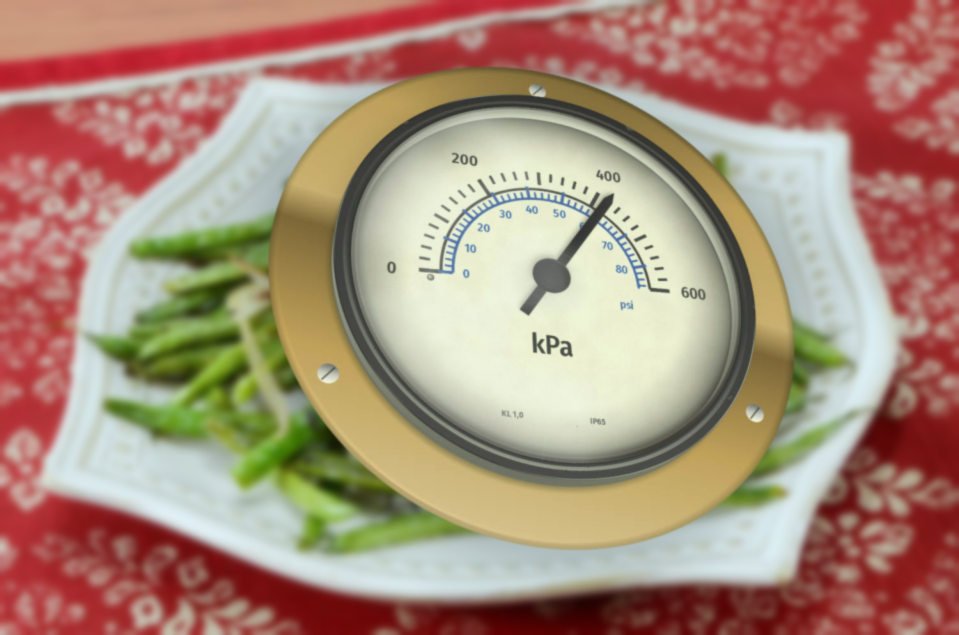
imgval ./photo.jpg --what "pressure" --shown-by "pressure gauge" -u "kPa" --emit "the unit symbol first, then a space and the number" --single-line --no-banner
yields kPa 420
